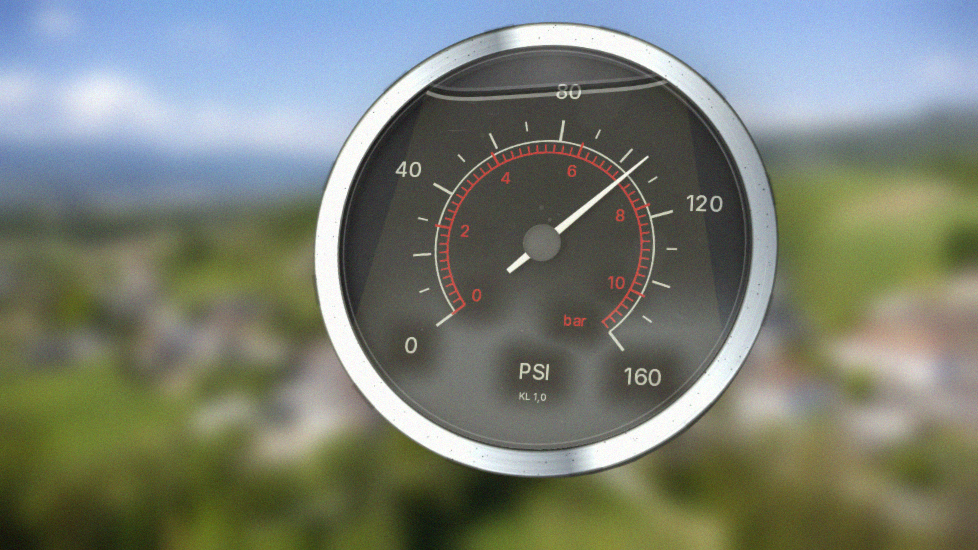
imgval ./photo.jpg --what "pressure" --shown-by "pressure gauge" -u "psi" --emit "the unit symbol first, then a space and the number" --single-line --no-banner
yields psi 105
